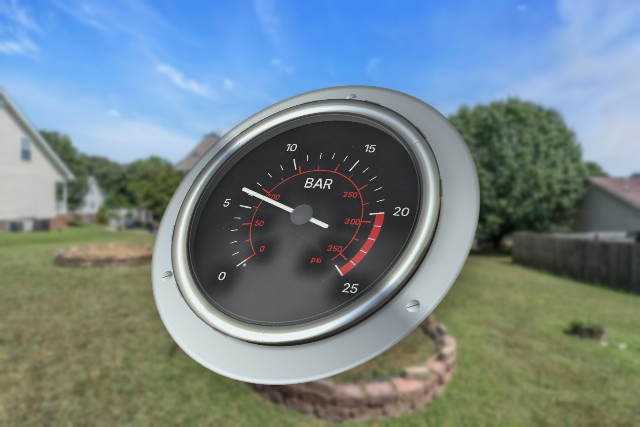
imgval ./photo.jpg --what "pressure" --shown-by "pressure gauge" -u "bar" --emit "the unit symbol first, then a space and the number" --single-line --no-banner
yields bar 6
